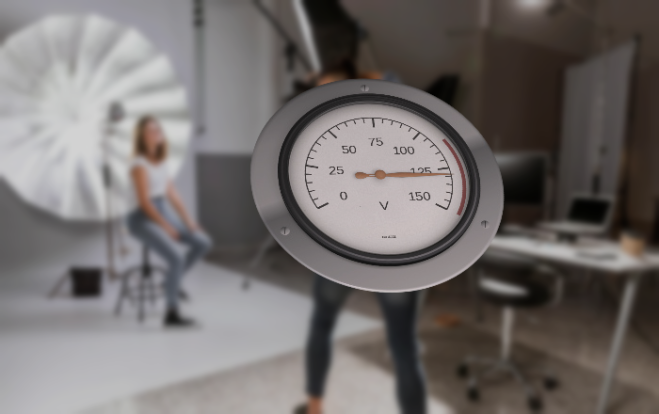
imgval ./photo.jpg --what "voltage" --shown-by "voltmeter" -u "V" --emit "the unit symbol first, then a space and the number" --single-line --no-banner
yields V 130
